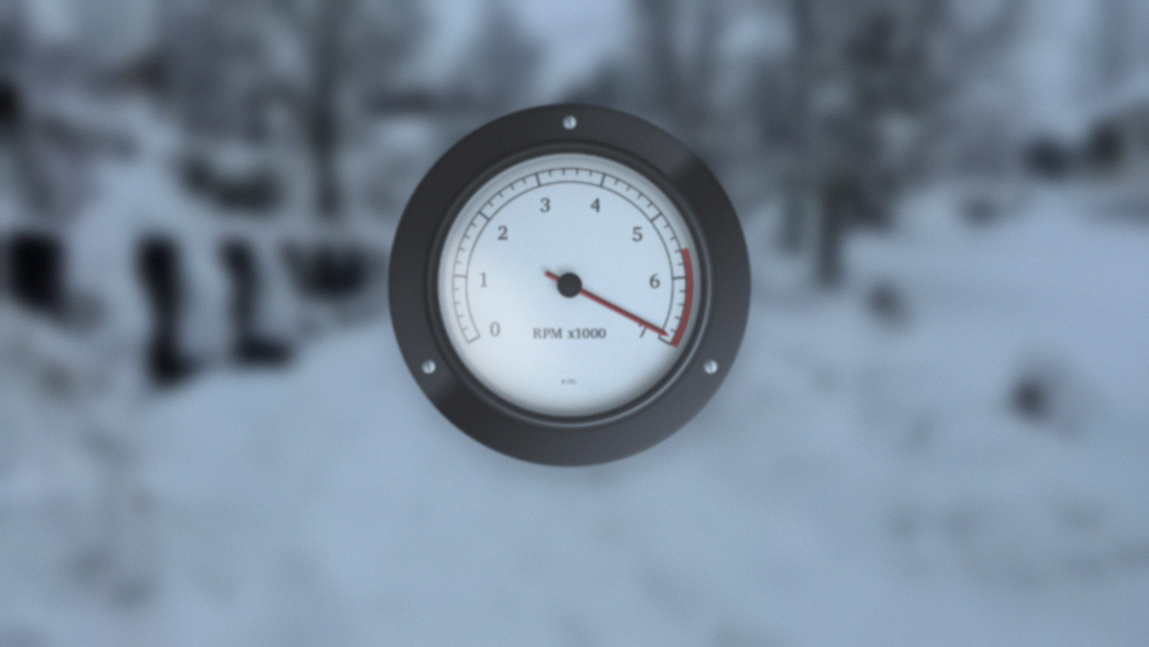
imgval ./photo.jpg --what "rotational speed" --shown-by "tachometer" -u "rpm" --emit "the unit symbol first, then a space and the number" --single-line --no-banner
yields rpm 6900
